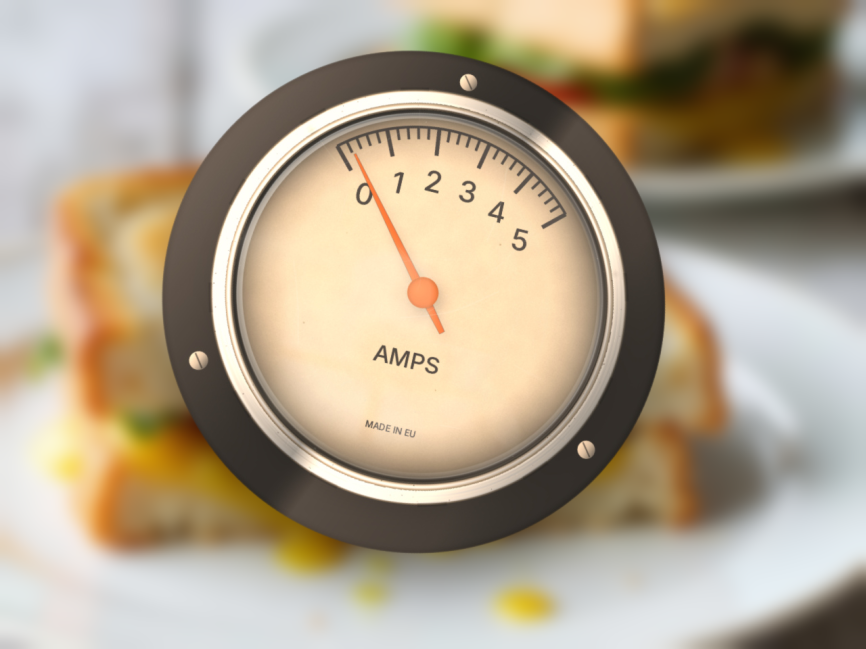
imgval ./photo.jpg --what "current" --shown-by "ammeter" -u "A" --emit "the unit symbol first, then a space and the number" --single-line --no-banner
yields A 0.2
